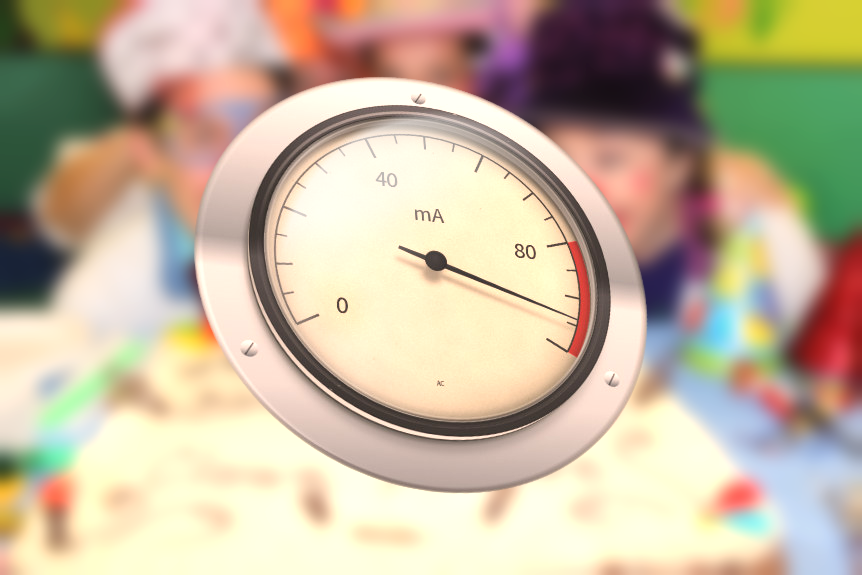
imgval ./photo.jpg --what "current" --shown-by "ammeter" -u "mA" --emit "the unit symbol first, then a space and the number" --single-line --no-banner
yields mA 95
